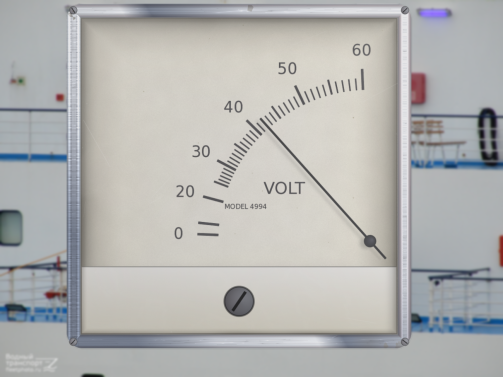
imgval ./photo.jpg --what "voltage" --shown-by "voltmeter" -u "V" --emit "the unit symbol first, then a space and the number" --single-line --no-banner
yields V 42
